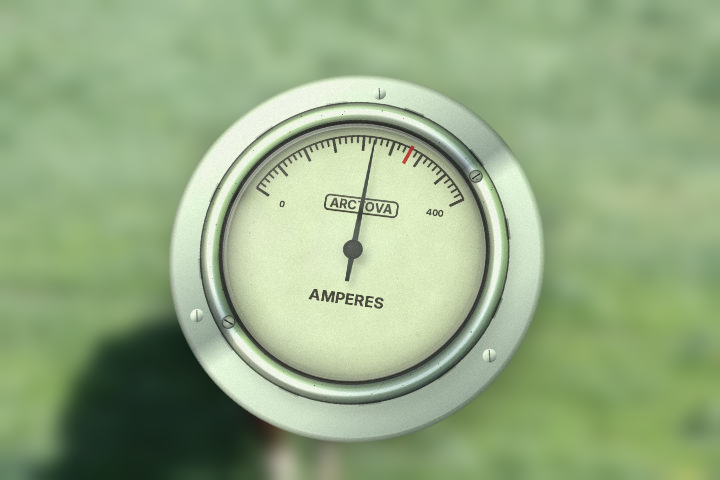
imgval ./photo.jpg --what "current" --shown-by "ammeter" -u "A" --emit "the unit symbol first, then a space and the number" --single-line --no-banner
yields A 220
